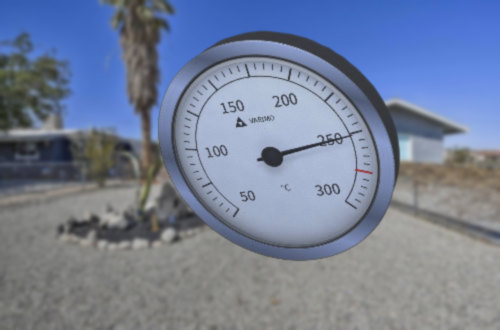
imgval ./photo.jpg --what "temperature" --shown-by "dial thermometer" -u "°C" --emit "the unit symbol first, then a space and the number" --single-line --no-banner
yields °C 250
